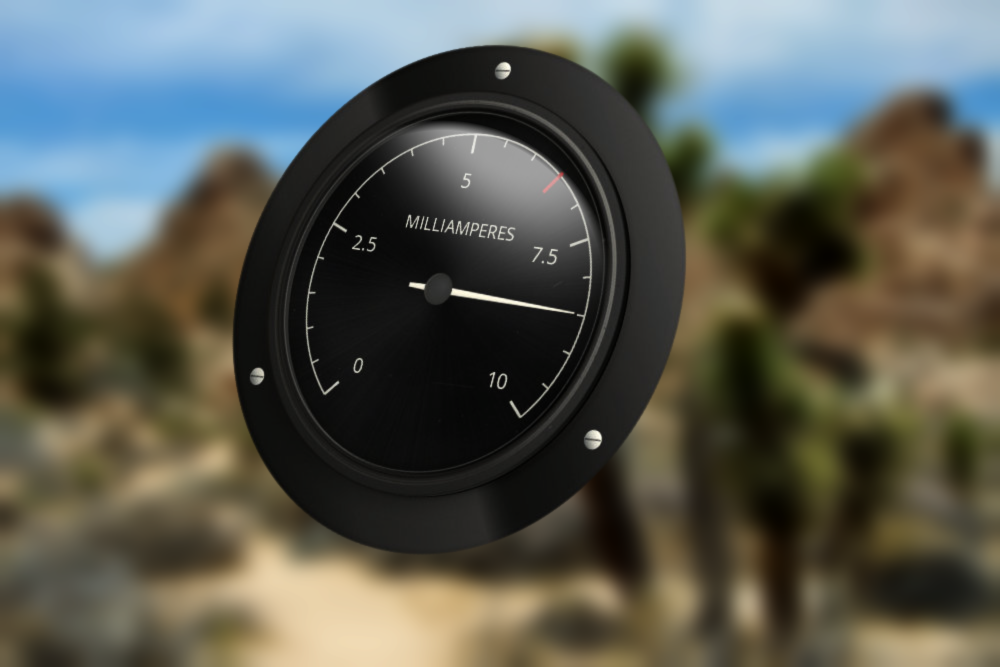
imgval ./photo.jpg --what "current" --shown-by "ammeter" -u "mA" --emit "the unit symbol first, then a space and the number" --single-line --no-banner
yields mA 8.5
